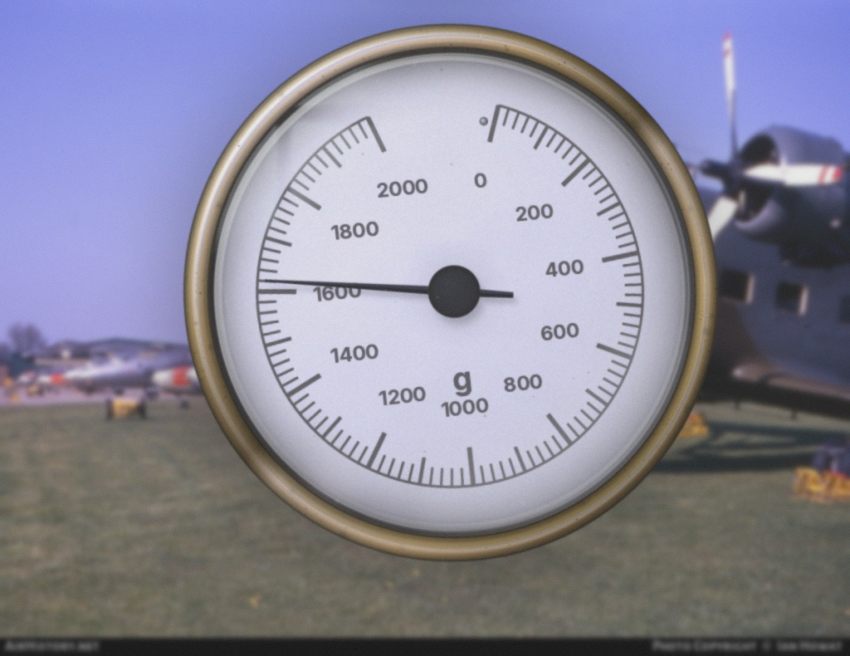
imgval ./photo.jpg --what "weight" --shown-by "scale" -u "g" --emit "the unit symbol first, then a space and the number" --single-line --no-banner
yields g 1620
